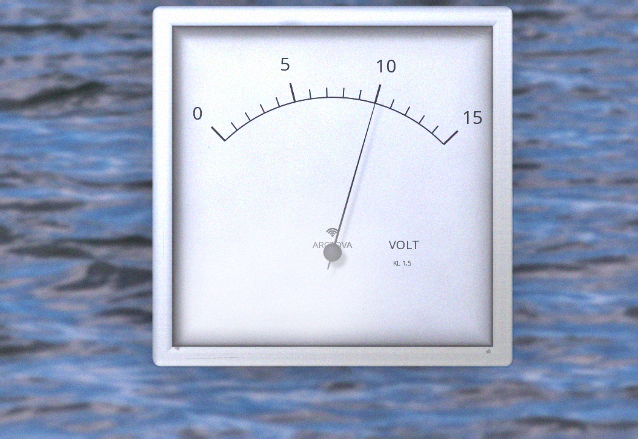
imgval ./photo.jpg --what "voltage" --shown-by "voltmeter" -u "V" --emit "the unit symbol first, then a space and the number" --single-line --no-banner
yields V 10
